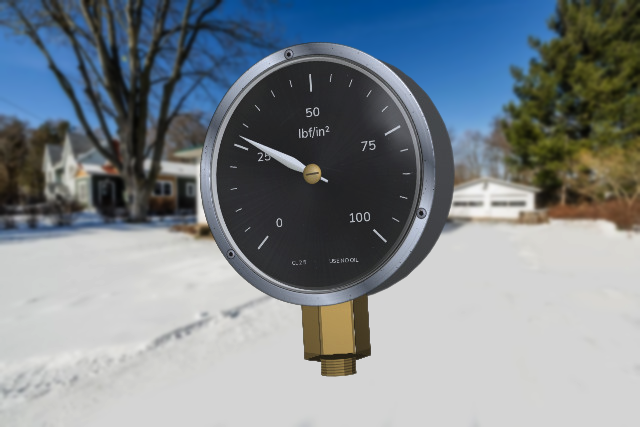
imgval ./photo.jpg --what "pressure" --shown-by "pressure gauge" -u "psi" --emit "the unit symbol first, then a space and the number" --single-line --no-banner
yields psi 27.5
